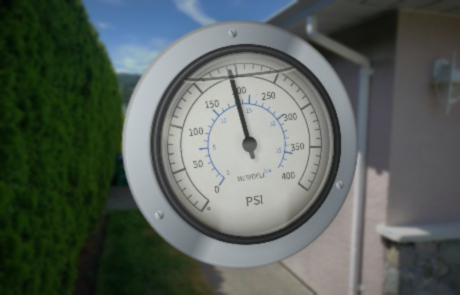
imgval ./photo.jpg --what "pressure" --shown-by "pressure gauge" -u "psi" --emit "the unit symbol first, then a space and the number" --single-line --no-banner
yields psi 190
